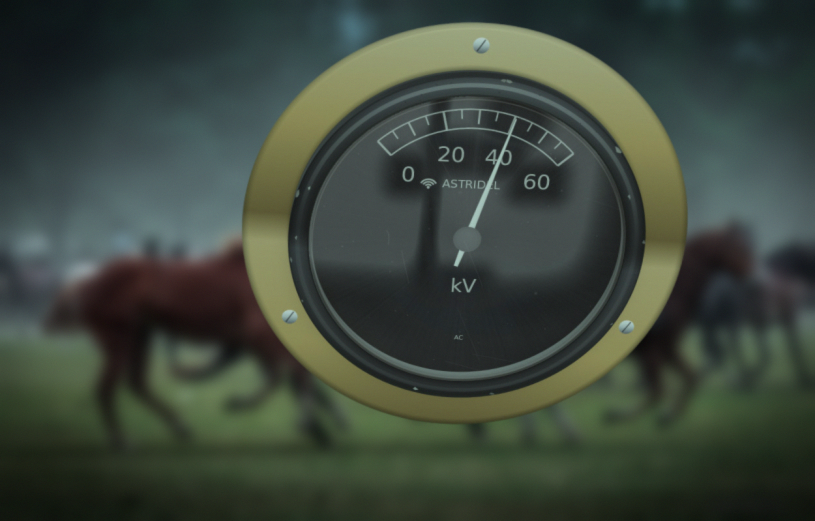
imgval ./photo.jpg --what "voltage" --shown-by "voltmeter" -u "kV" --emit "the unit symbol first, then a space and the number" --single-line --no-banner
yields kV 40
